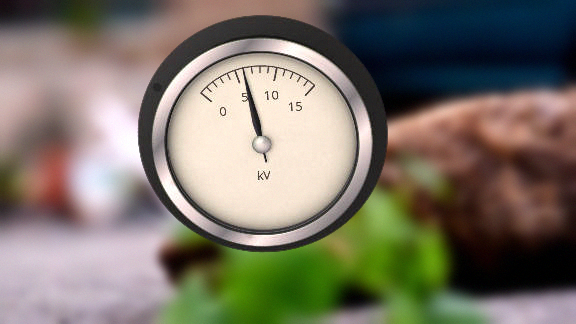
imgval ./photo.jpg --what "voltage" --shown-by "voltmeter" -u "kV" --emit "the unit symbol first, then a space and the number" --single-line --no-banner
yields kV 6
